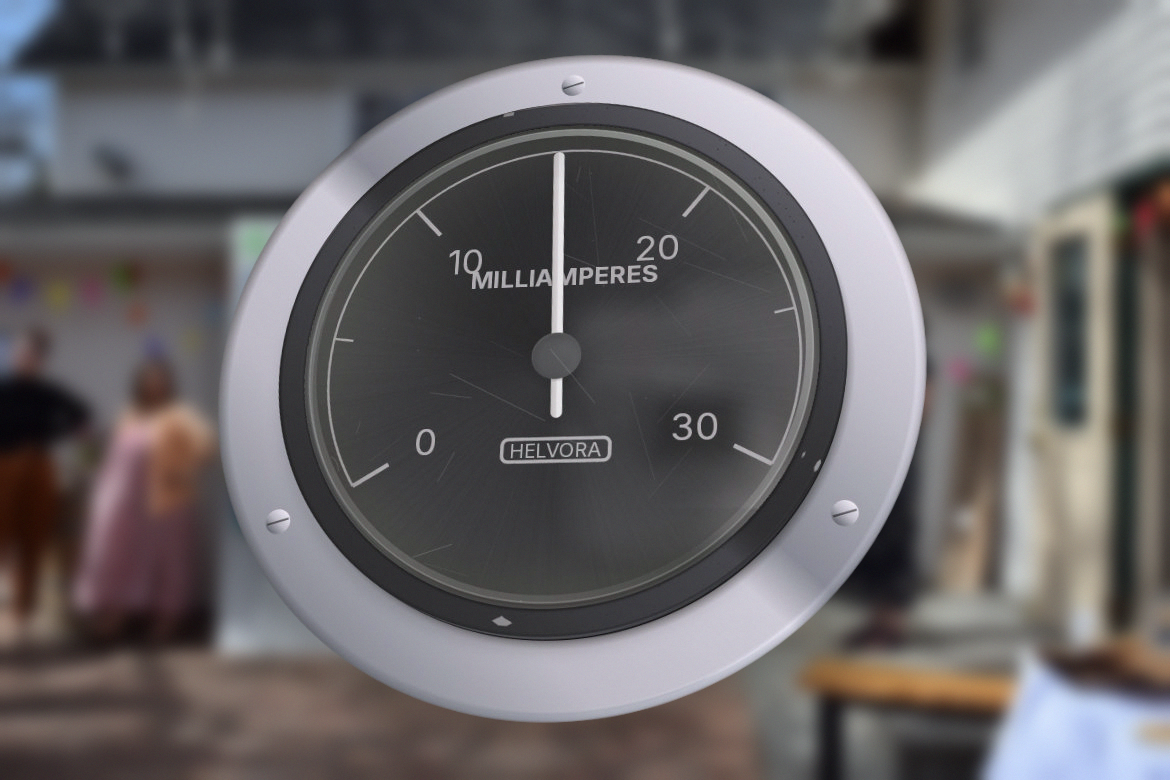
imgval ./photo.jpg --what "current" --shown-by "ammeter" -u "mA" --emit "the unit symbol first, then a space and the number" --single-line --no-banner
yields mA 15
